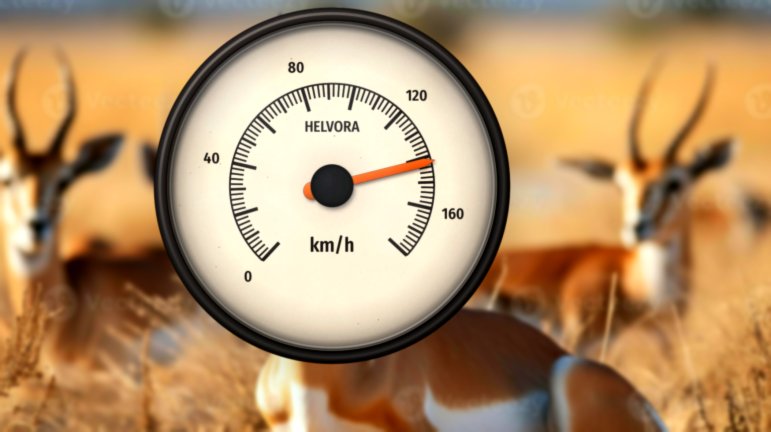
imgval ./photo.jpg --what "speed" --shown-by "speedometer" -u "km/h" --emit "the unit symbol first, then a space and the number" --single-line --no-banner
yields km/h 142
